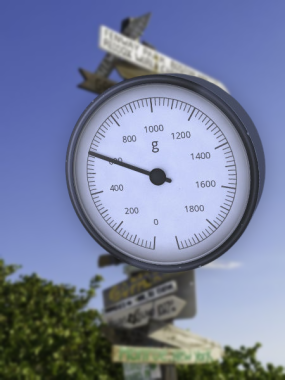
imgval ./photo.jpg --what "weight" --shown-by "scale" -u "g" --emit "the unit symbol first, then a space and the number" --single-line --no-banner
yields g 600
